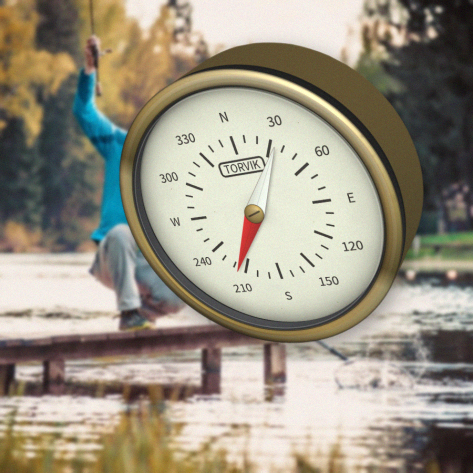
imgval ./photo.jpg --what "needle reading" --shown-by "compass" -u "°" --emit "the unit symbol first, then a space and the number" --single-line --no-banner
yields ° 215
